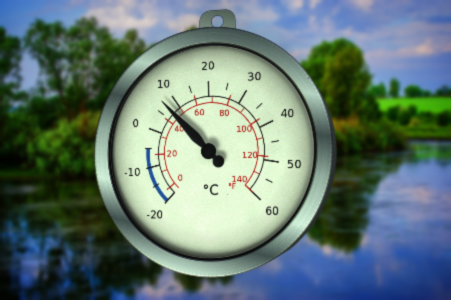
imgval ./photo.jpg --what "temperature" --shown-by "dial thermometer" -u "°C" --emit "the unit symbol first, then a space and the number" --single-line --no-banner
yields °C 7.5
